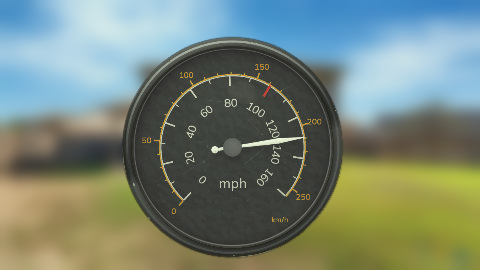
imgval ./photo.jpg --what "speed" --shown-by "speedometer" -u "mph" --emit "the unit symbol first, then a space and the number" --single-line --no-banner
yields mph 130
